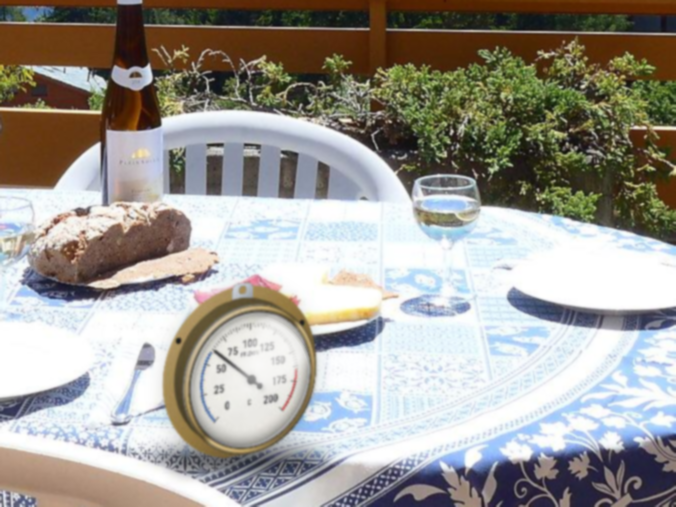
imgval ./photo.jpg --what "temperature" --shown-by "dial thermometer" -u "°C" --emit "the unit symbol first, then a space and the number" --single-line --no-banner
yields °C 62.5
